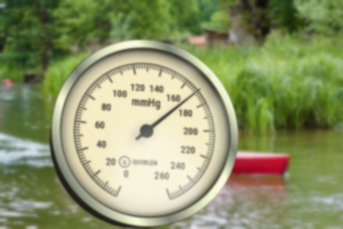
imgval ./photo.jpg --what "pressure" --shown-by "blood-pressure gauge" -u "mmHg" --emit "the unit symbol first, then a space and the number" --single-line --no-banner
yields mmHg 170
